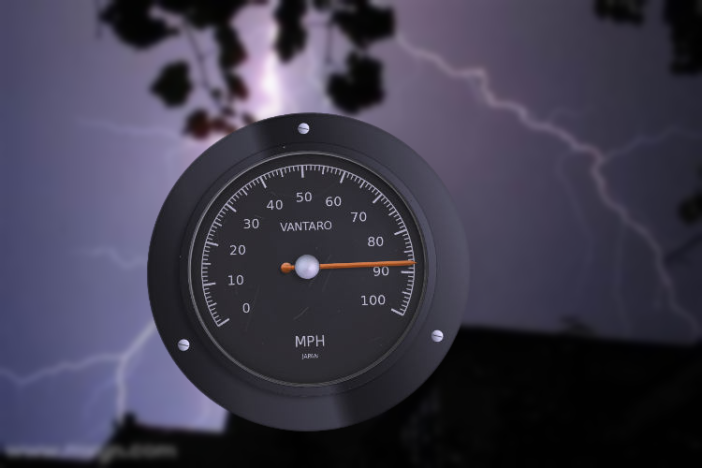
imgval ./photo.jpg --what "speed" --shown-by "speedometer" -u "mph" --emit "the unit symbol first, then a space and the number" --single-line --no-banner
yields mph 88
